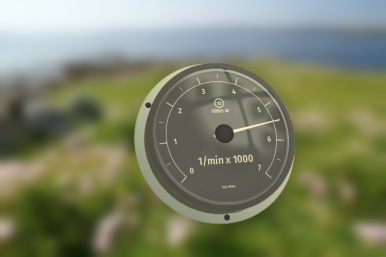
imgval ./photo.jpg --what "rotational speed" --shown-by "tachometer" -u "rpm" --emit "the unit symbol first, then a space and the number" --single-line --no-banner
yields rpm 5500
